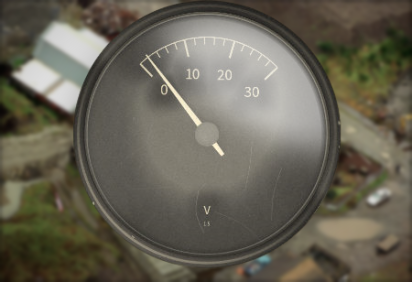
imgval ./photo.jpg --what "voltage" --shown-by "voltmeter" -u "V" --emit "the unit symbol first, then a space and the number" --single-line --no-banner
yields V 2
